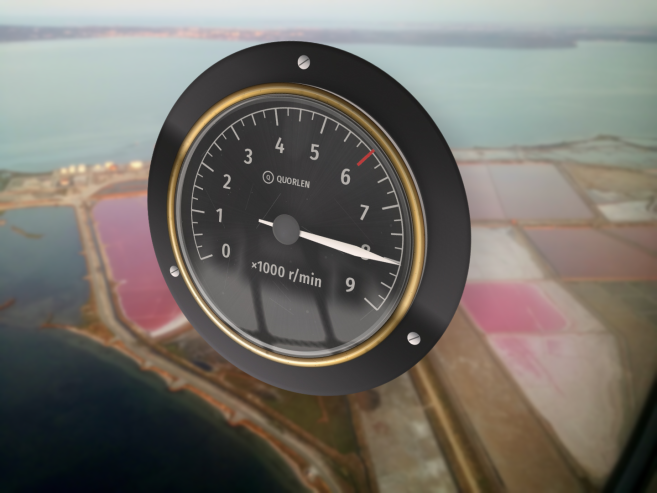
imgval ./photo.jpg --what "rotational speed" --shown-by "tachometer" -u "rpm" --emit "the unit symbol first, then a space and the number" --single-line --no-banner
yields rpm 8000
